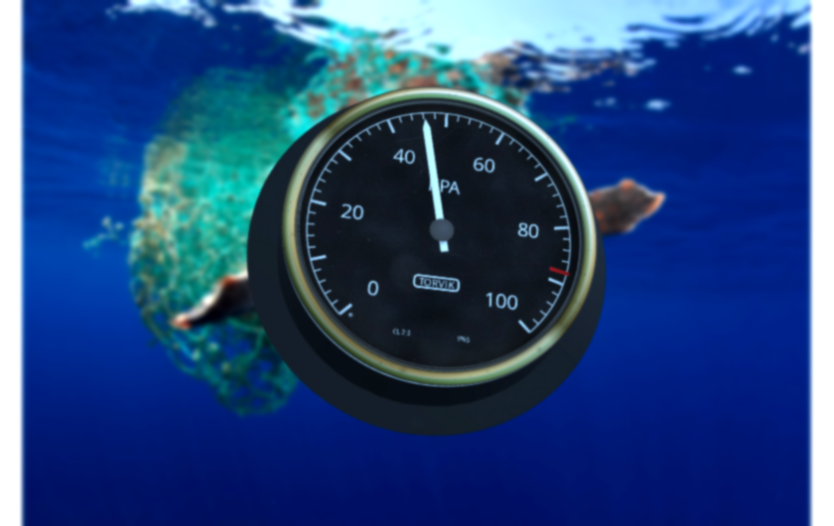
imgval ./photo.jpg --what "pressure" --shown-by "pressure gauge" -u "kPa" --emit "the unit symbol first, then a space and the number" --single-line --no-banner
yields kPa 46
